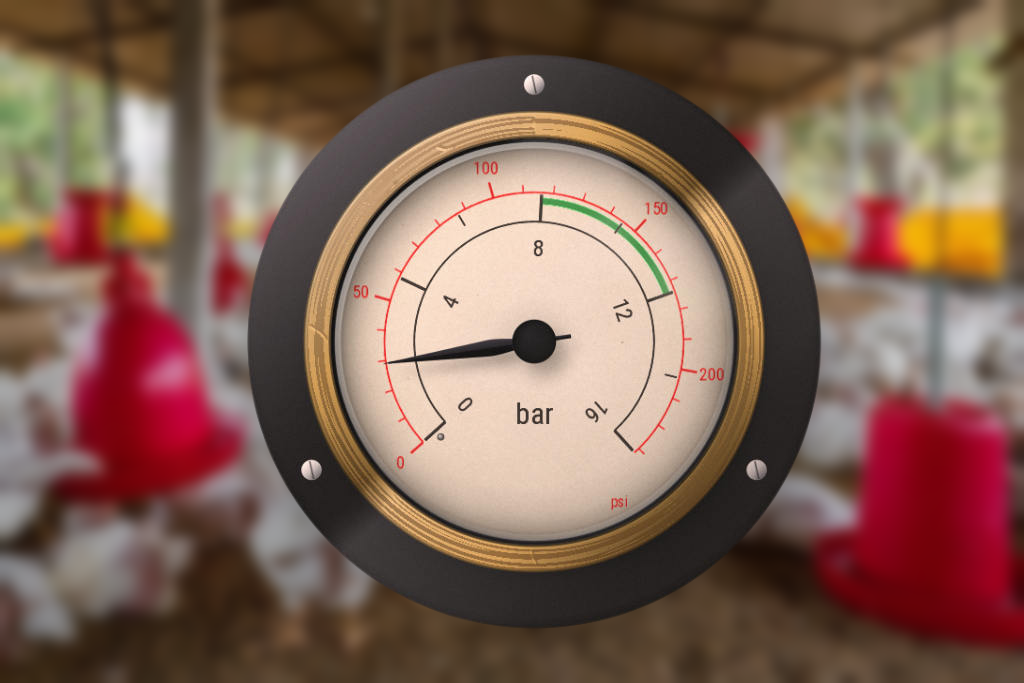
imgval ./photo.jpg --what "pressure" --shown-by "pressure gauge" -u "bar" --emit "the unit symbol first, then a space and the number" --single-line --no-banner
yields bar 2
